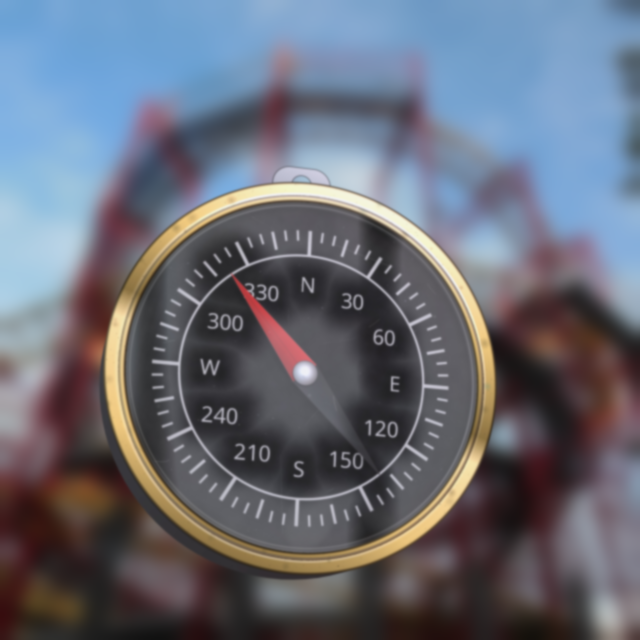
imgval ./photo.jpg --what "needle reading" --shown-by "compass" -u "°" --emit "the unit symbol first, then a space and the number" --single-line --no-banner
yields ° 320
